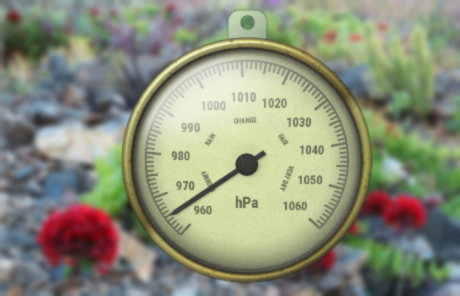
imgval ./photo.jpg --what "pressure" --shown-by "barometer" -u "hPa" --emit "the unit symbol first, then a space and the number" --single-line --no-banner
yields hPa 965
